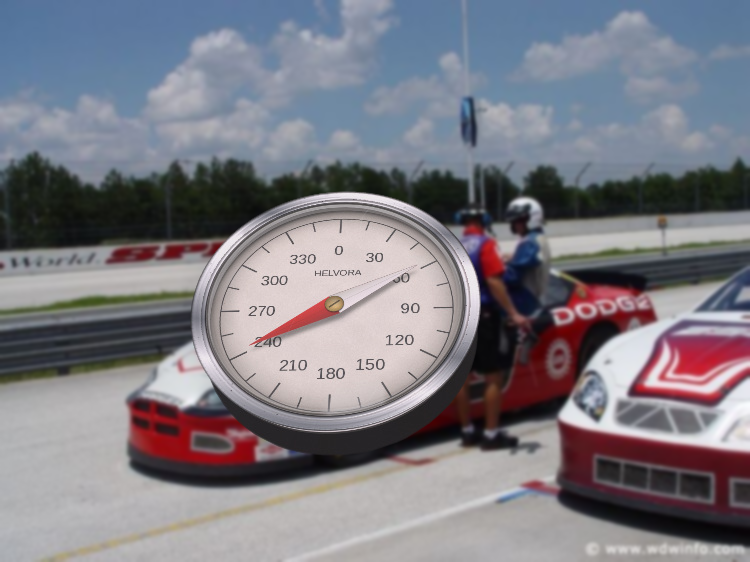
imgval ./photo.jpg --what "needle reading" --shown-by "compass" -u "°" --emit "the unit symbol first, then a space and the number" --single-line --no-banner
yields ° 240
